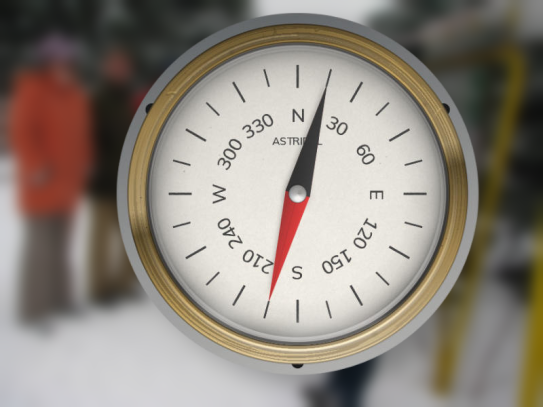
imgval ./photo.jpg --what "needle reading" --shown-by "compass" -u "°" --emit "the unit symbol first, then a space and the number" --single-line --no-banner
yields ° 195
